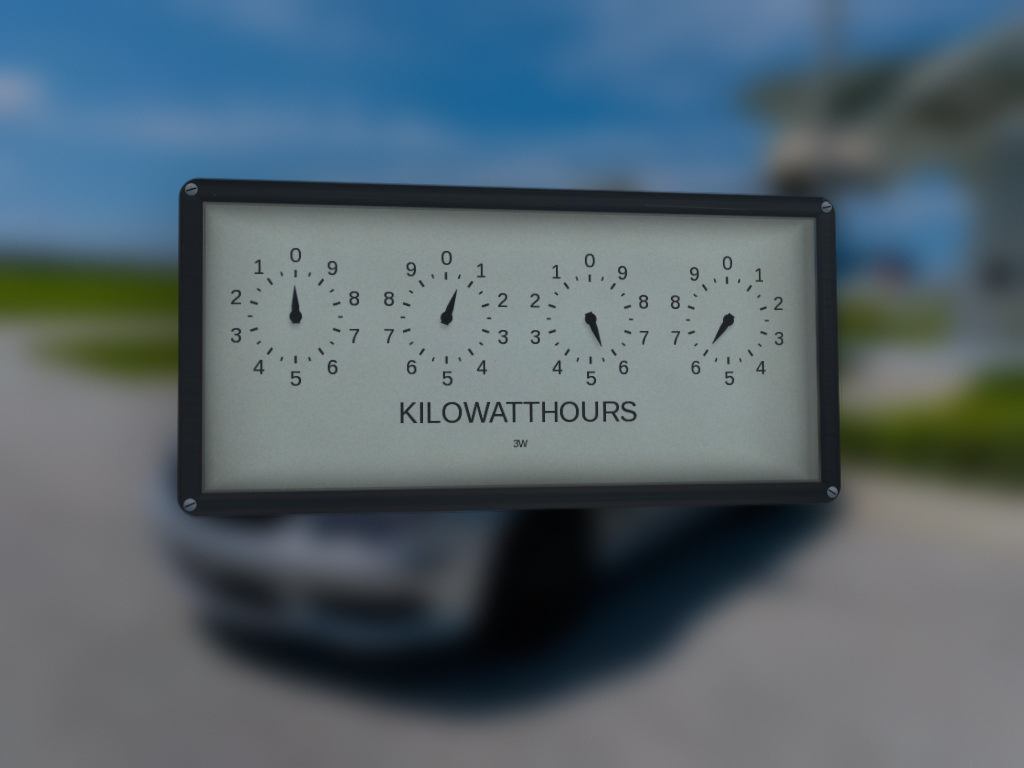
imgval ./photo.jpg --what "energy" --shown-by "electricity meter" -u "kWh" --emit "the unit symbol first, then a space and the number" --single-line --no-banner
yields kWh 56
